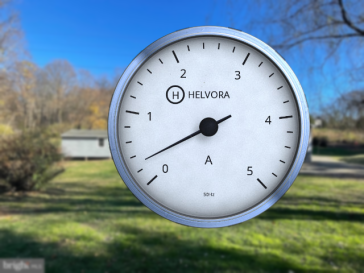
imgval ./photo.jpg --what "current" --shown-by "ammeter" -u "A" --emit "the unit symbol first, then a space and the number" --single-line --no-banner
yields A 0.3
